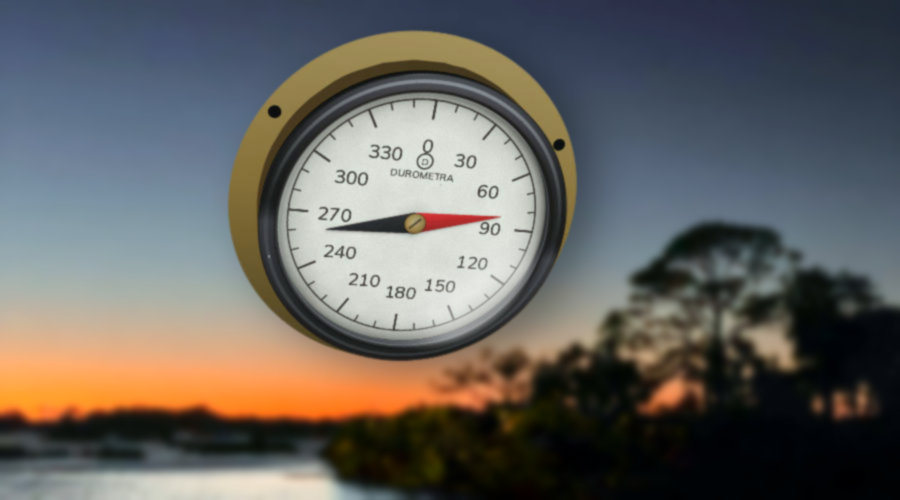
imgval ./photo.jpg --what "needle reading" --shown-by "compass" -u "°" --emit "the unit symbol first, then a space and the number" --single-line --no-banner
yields ° 80
